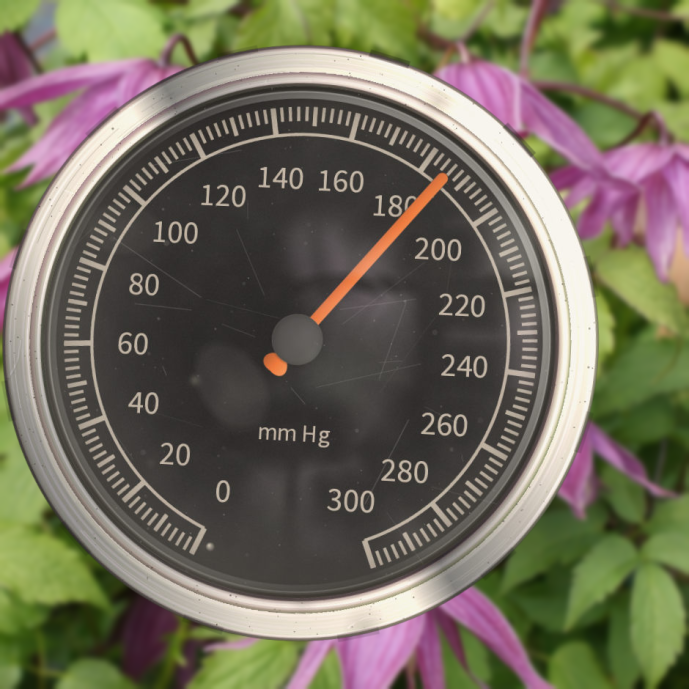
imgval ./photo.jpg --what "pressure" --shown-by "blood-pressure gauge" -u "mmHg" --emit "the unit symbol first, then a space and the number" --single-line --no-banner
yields mmHg 186
